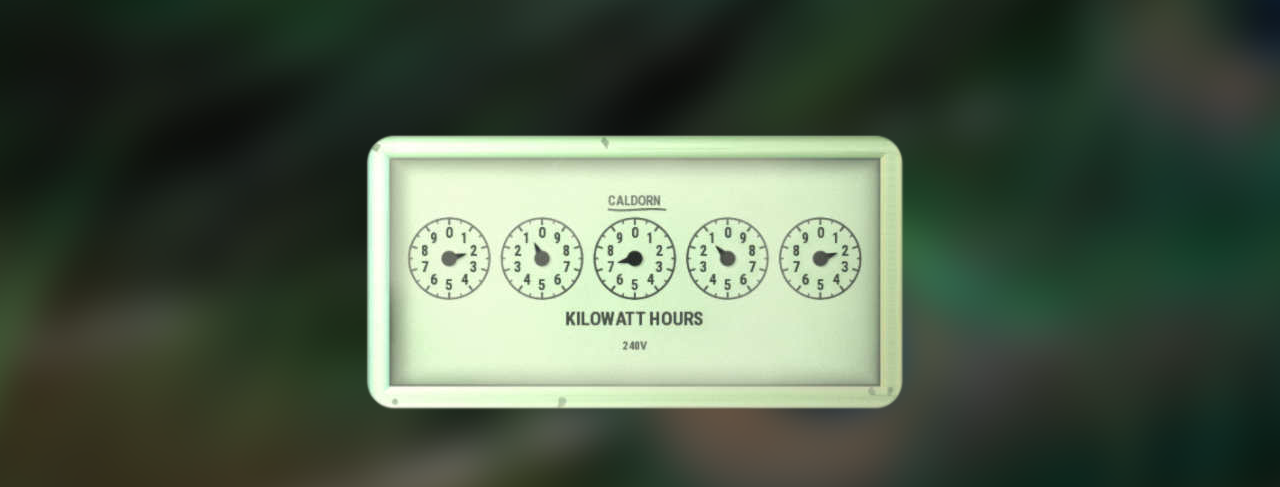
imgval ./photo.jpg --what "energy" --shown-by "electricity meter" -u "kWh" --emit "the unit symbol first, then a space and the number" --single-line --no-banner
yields kWh 20712
